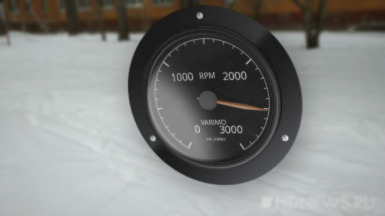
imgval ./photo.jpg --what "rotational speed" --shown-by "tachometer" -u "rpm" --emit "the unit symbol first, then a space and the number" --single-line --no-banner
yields rpm 2500
